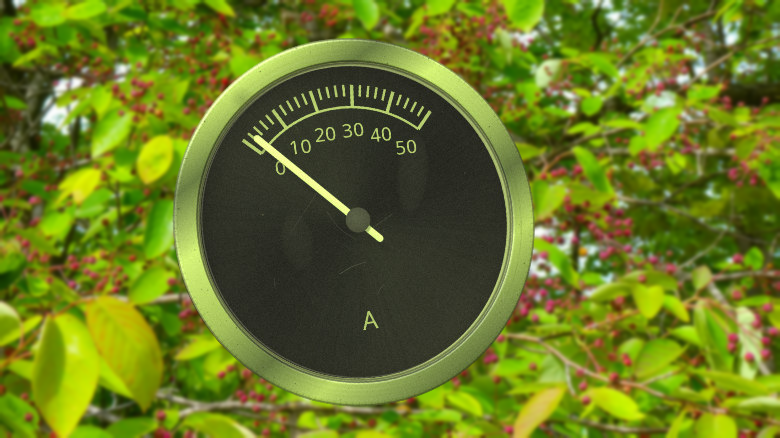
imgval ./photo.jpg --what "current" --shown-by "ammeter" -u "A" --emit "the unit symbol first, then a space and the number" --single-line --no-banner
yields A 2
